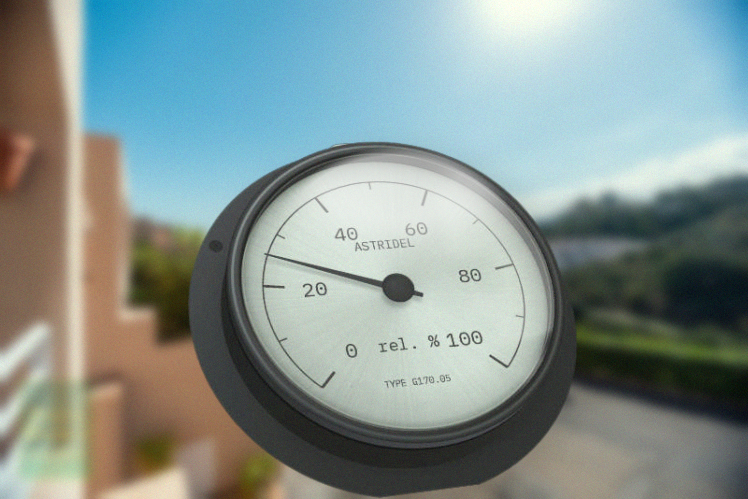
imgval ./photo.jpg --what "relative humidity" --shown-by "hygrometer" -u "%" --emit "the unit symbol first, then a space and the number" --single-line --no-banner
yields % 25
